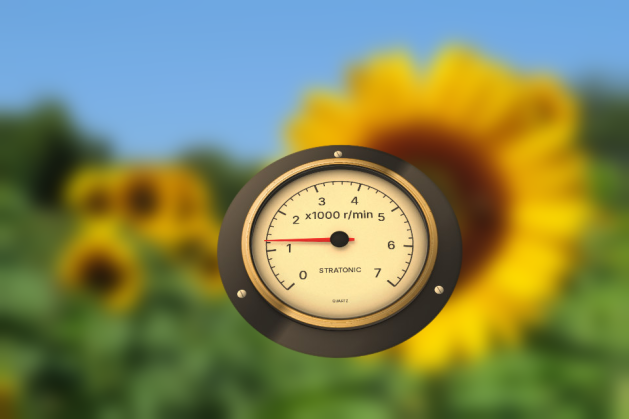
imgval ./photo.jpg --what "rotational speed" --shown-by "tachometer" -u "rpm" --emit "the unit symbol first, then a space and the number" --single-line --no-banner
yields rpm 1200
